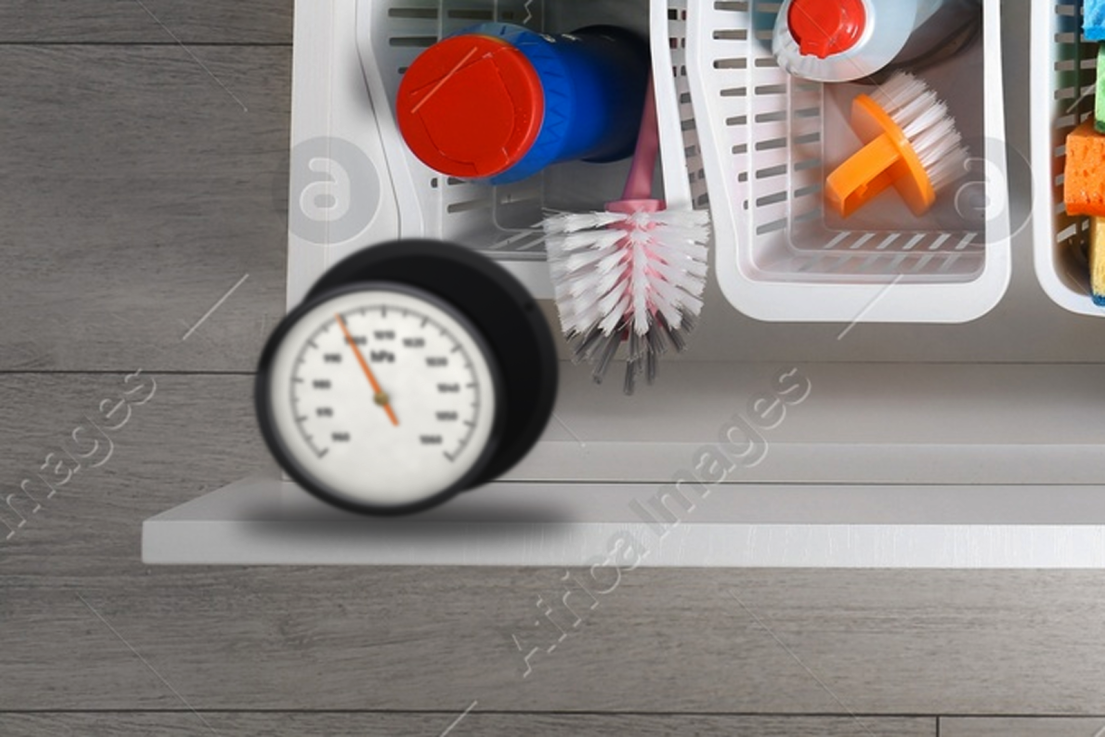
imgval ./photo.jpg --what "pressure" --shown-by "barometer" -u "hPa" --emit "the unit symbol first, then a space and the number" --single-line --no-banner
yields hPa 1000
